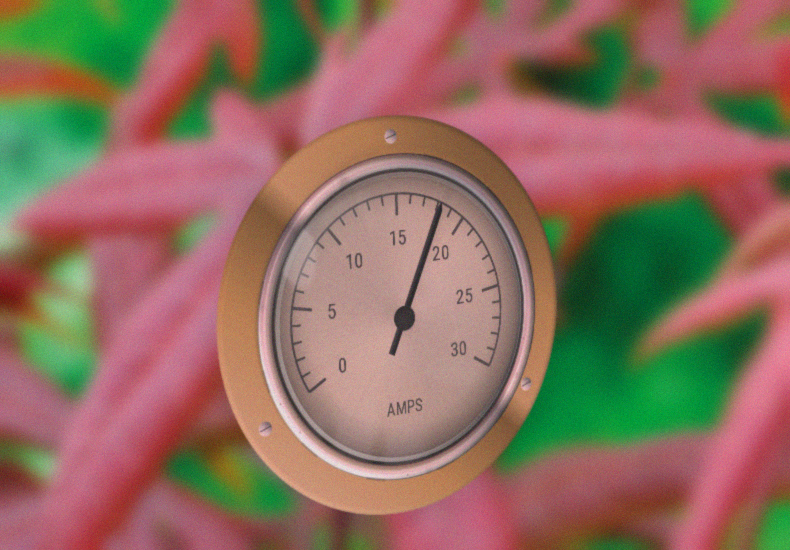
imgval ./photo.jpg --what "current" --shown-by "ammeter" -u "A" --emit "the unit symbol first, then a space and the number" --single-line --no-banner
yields A 18
